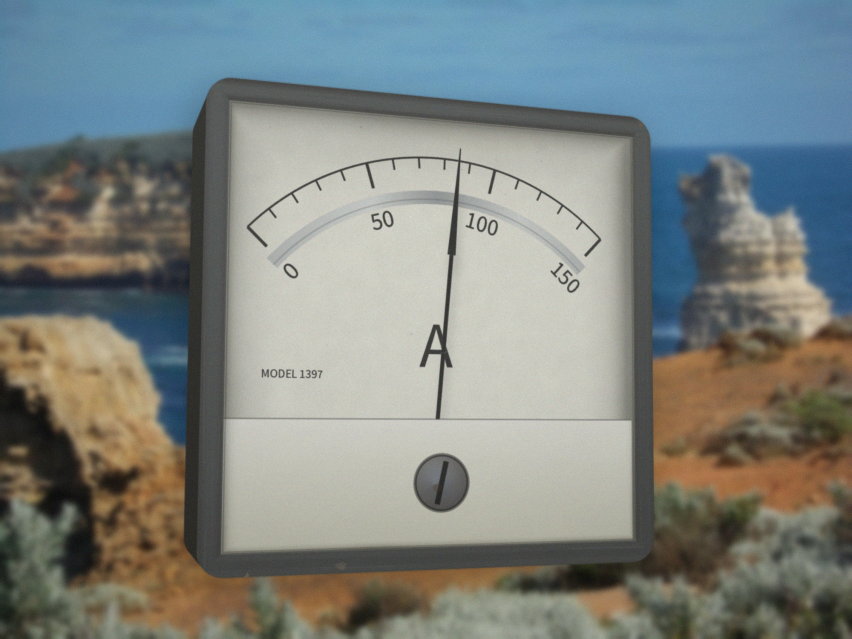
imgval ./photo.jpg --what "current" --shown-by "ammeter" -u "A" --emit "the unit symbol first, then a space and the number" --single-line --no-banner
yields A 85
